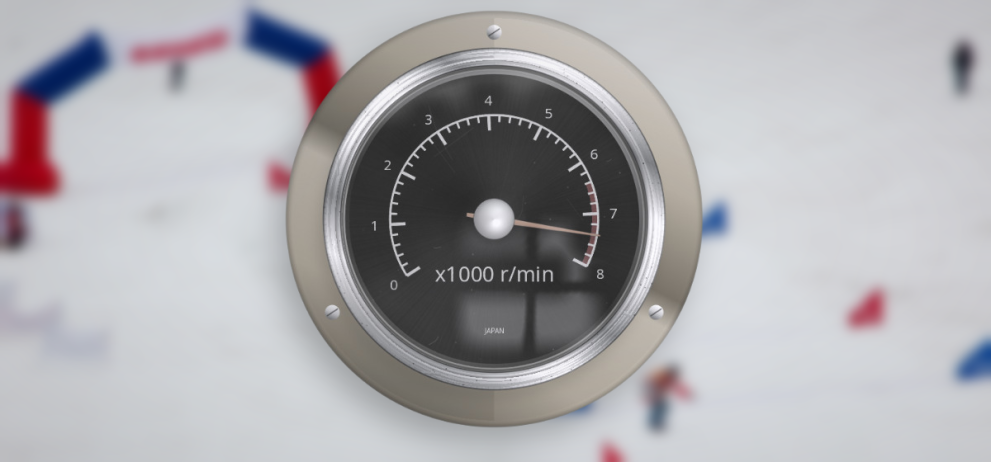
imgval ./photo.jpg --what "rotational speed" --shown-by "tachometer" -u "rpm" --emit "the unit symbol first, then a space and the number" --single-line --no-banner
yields rpm 7400
